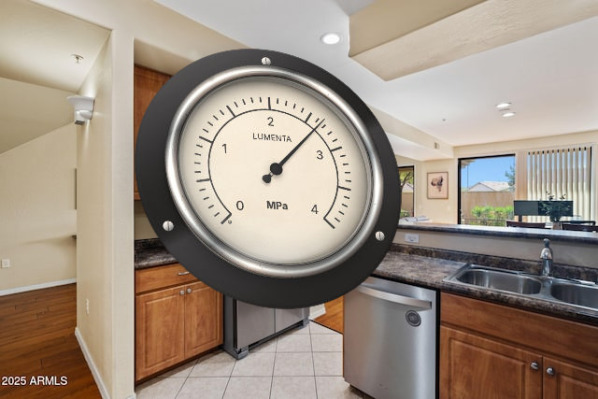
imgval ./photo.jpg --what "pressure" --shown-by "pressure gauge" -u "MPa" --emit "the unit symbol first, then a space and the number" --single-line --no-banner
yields MPa 2.65
